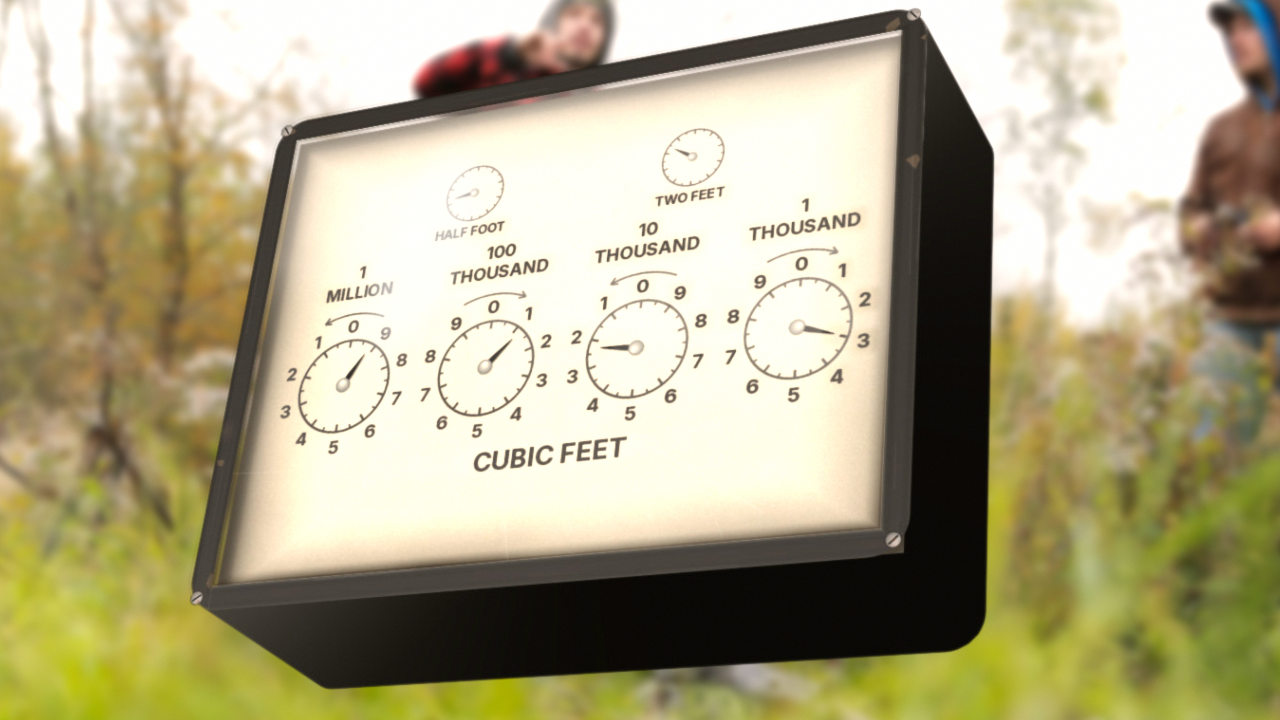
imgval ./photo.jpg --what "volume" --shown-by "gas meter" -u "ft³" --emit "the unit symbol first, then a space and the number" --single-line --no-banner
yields ft³ 912300
